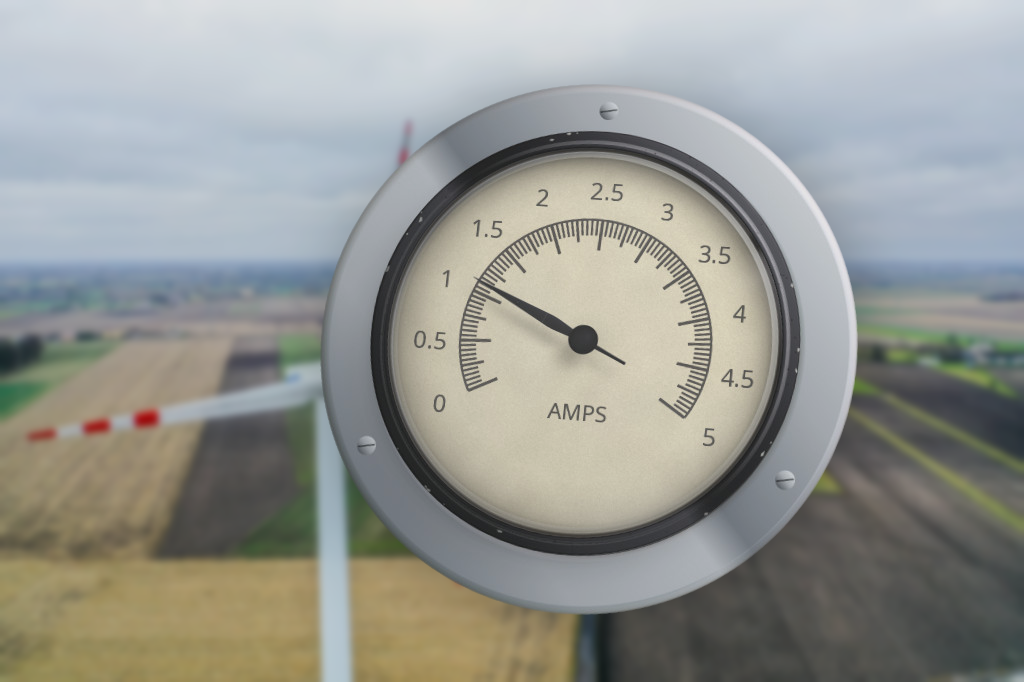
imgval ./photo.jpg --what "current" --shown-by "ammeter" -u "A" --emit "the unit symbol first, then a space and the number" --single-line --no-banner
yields A 1.1
